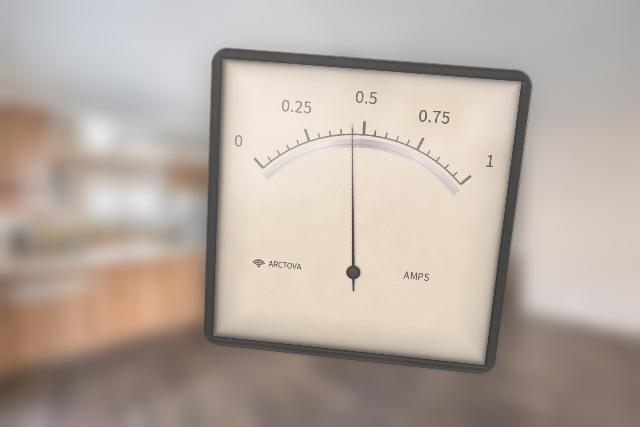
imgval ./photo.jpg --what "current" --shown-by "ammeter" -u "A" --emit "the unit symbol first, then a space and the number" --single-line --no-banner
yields A 0.45
